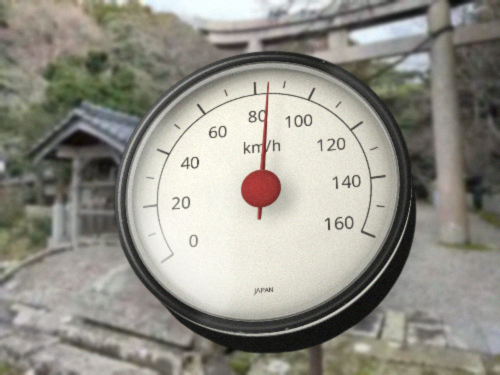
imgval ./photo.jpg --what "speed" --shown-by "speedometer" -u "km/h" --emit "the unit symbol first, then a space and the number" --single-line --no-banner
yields km/h 85
